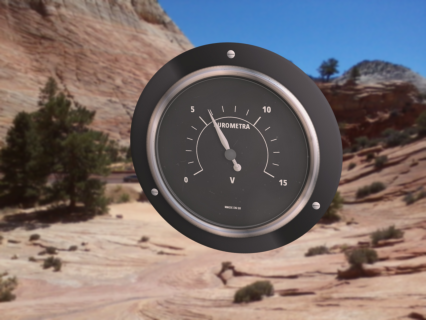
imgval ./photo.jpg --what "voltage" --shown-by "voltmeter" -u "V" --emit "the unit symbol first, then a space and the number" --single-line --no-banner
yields V 6
